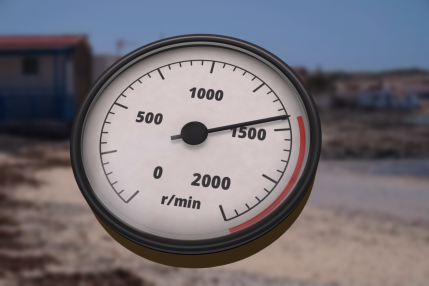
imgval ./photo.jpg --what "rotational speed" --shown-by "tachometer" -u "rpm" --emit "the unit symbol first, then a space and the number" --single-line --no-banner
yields rpm 1450
